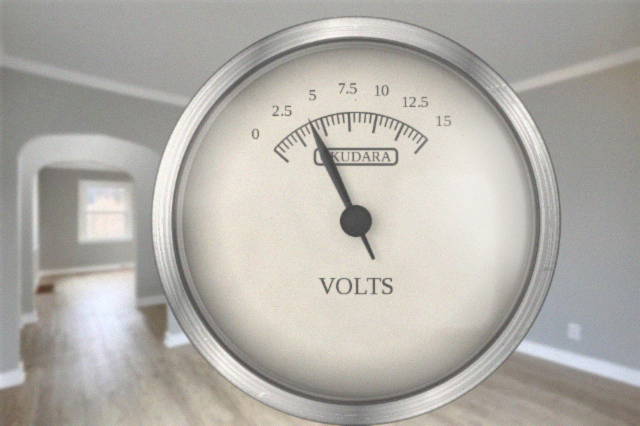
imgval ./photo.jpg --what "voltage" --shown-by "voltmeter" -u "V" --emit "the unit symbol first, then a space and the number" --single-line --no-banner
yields V 4
